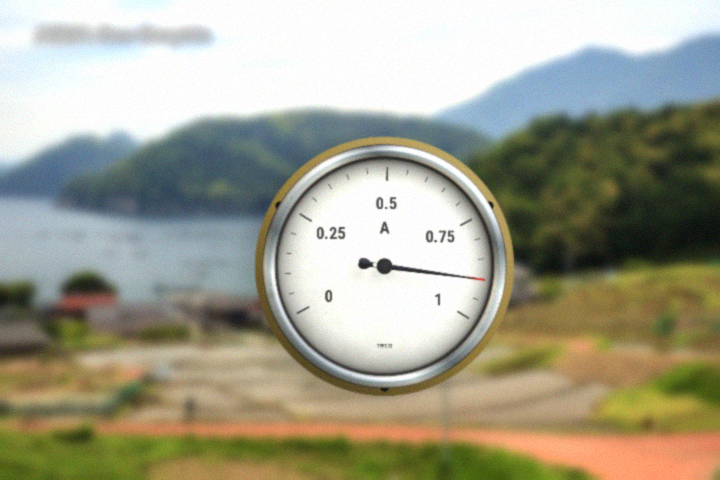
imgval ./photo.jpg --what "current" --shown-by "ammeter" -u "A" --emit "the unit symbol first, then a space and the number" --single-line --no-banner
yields A 0.9
